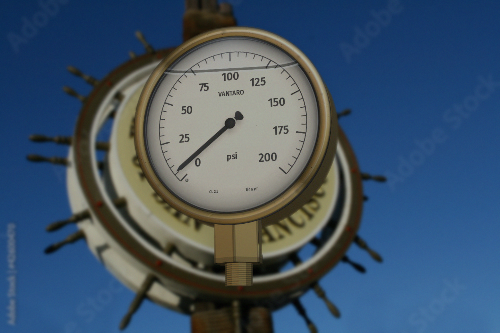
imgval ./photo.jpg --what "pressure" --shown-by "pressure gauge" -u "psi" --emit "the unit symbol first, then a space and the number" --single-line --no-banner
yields psi 5
